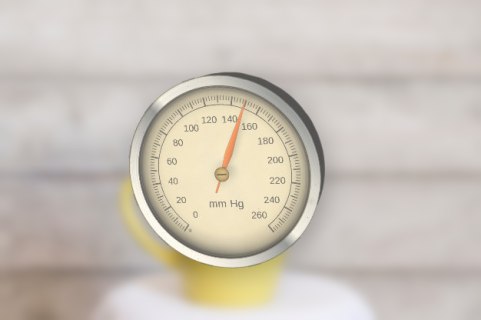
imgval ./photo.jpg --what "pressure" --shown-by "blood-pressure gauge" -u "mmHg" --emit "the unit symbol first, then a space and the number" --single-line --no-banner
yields mmHg 150
